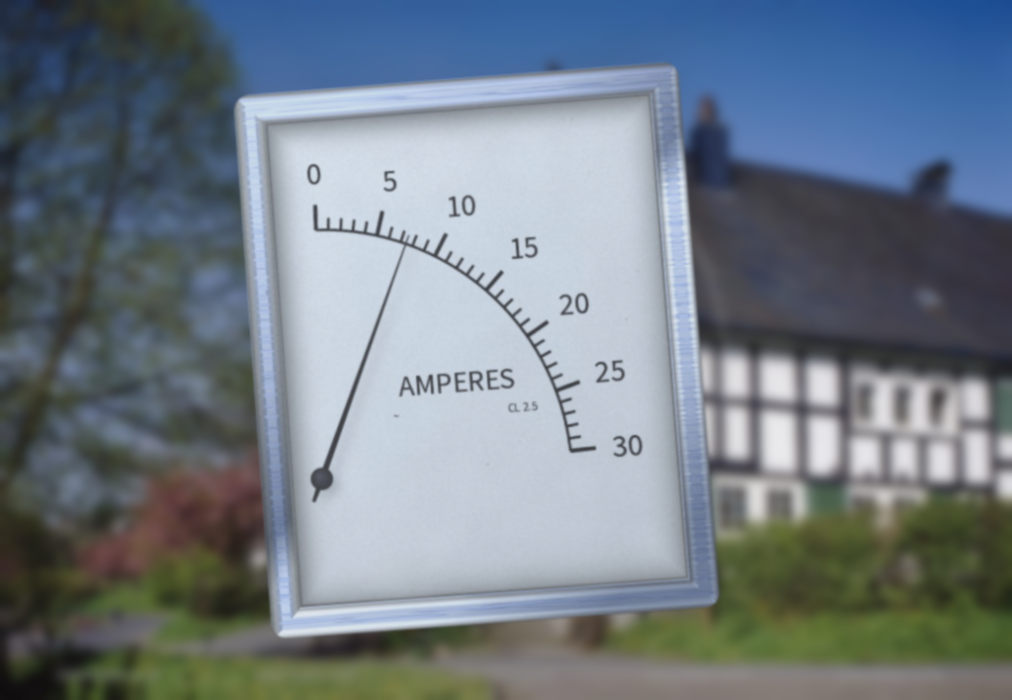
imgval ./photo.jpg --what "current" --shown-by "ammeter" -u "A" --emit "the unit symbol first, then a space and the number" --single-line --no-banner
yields A 7.5
